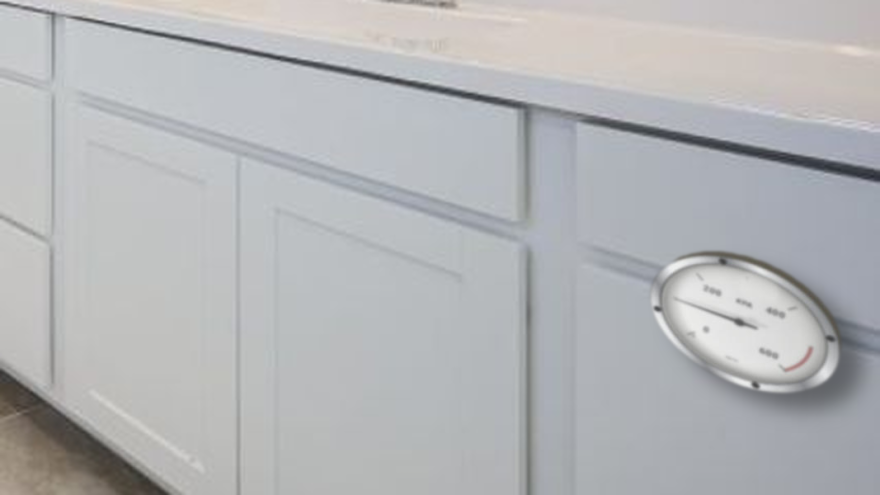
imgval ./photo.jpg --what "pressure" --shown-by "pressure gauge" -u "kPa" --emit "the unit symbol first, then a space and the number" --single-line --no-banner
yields kPa 100
